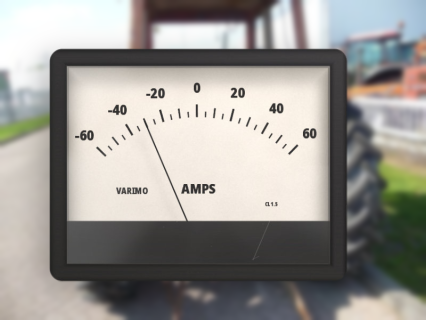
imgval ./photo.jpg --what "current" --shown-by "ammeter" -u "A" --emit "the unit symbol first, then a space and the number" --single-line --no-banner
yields A -30
